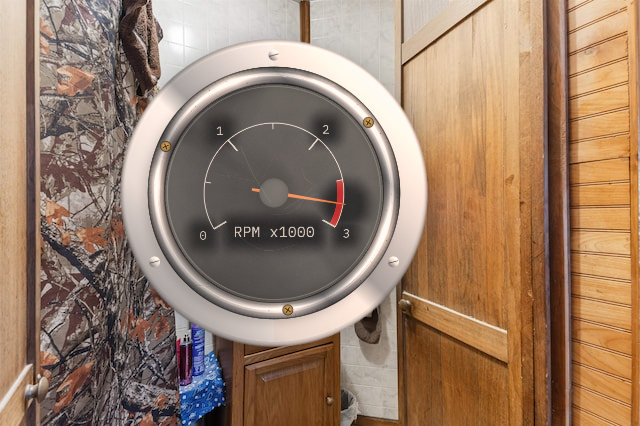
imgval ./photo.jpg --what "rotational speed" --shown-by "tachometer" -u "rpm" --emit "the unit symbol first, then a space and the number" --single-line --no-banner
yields rpm 2750
